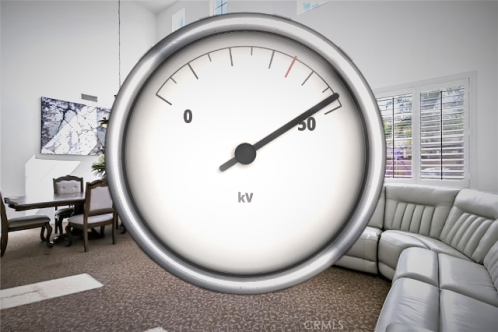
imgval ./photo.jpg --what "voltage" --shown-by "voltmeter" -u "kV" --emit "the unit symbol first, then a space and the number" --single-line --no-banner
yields kV 47.5
